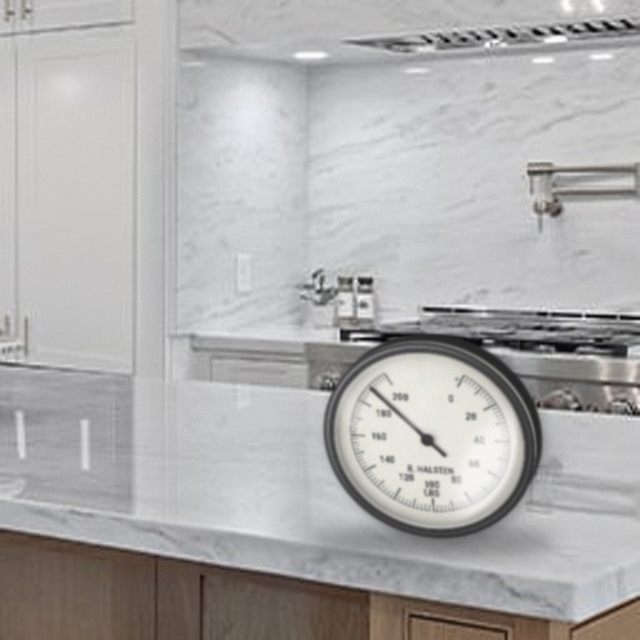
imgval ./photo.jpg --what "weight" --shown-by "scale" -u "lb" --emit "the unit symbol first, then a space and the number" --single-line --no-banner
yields lb 190
